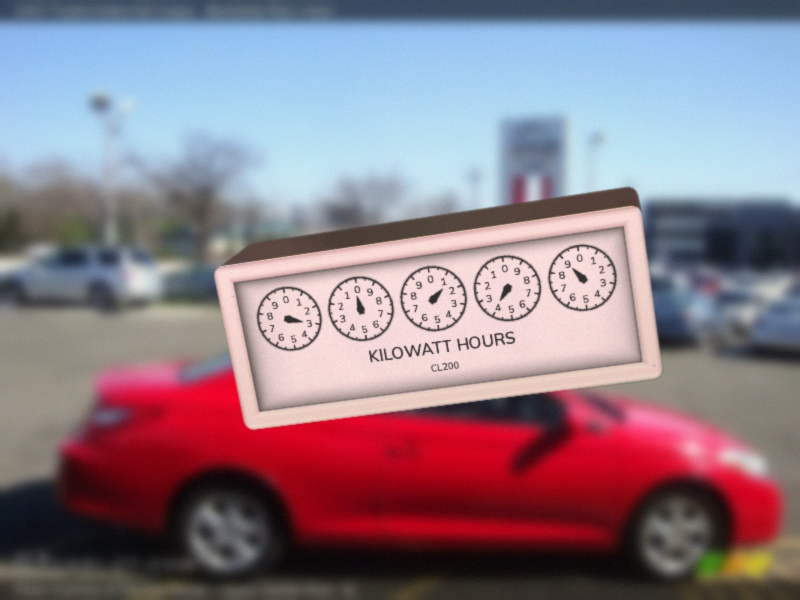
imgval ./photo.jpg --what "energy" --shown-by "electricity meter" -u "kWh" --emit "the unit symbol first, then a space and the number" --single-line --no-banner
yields kWh 30139
